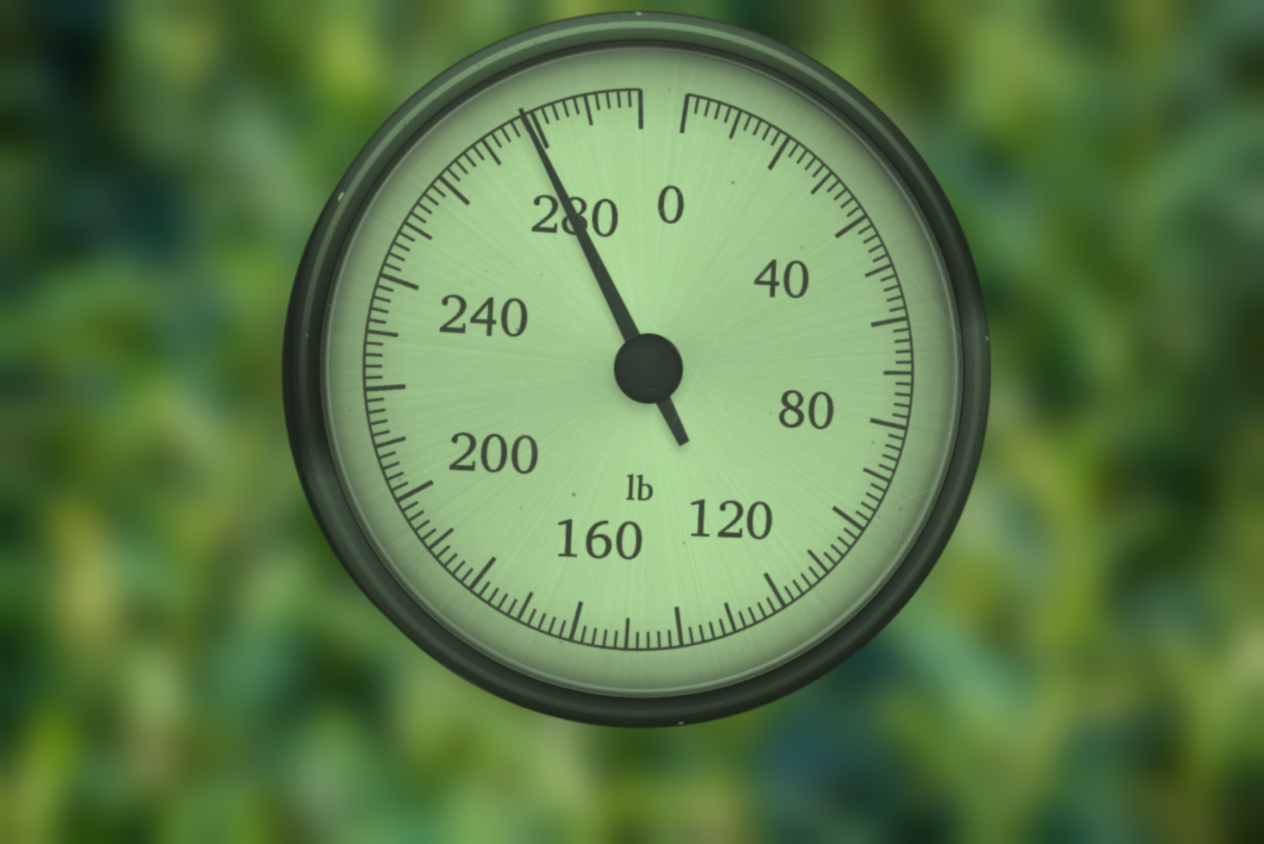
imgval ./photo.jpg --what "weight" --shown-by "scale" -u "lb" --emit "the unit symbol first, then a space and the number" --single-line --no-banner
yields lb 278
